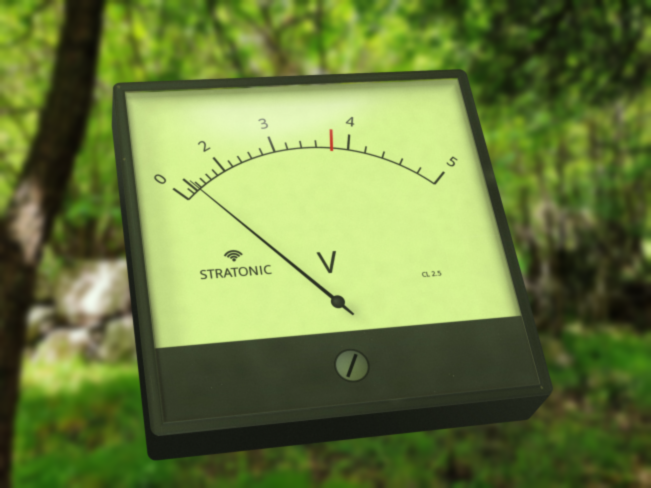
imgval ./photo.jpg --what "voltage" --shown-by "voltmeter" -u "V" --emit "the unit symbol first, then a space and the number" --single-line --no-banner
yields V 1
